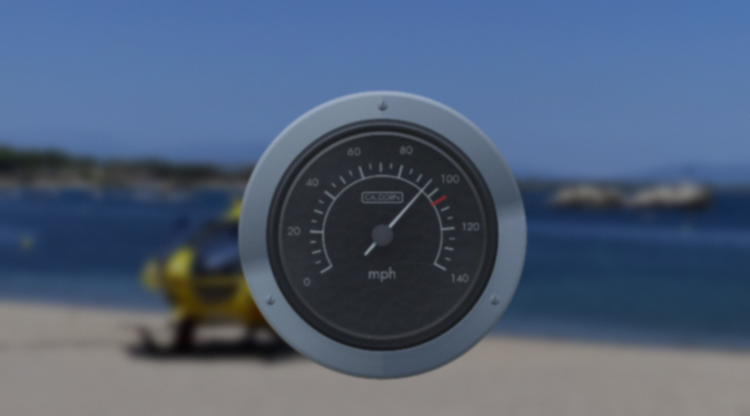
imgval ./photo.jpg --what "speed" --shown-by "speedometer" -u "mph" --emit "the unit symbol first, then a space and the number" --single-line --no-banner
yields mph 95
